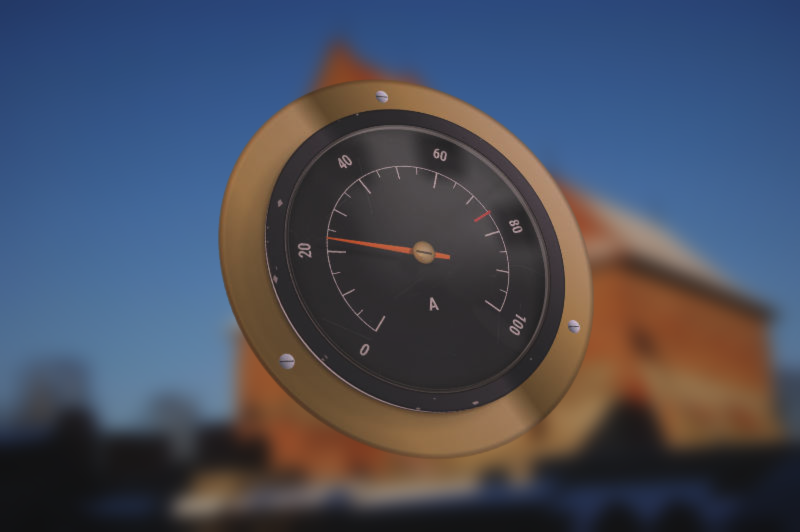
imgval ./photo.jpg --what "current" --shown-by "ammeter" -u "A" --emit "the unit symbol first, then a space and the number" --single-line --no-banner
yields A 22.5
